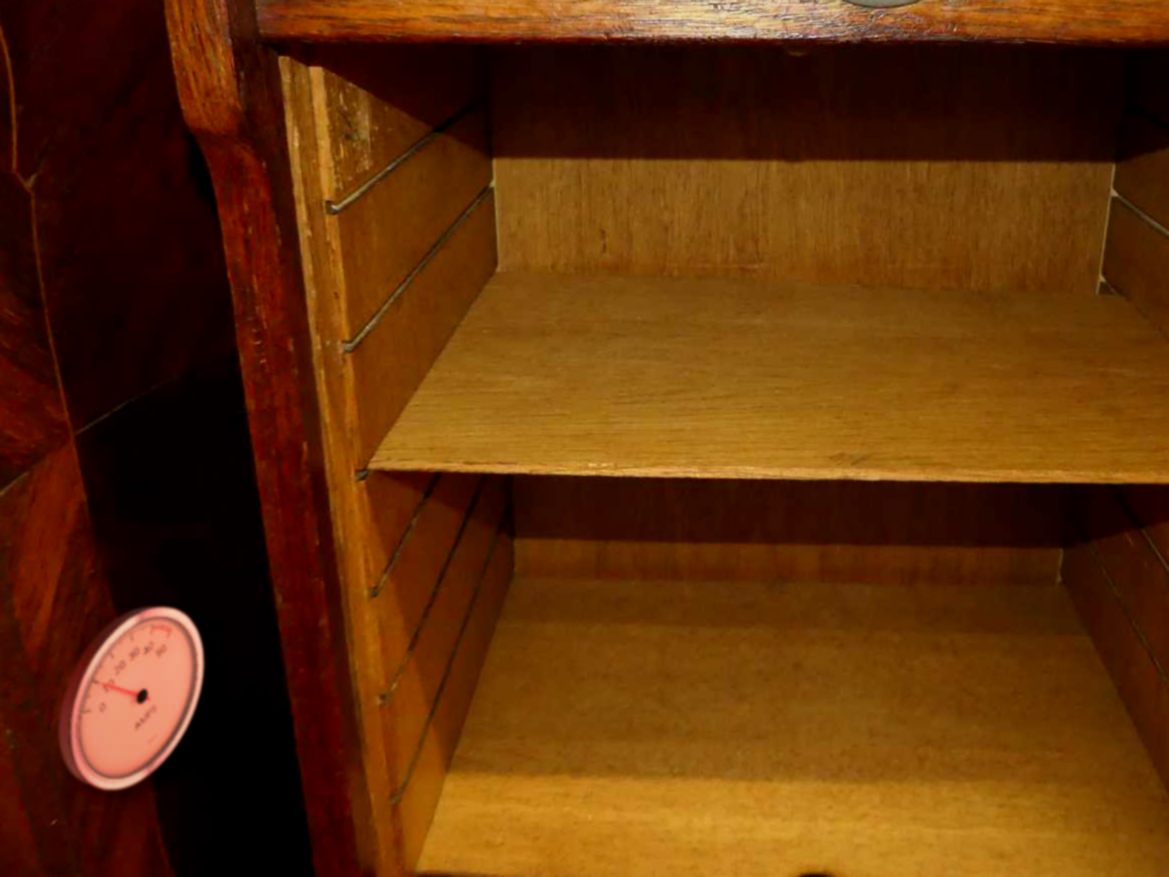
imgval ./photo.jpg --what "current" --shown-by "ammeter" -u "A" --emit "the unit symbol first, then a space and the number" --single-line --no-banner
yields A 10
